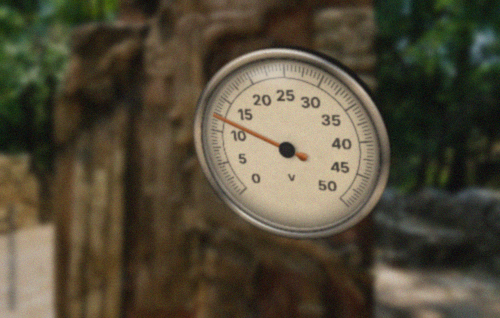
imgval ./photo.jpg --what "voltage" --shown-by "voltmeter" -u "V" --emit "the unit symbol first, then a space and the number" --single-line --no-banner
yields V 12.5
